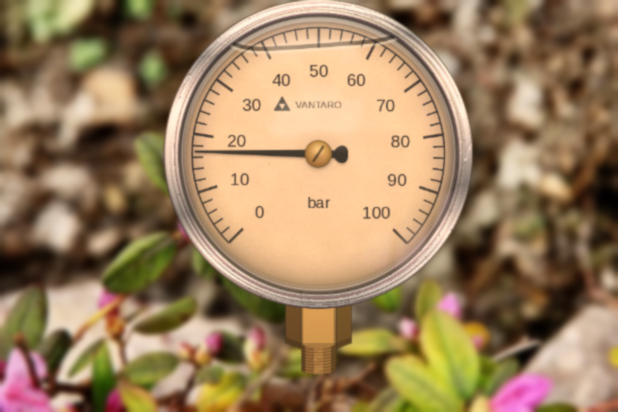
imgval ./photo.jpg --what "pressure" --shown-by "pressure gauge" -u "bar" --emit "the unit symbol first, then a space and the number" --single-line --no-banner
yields bar 17
